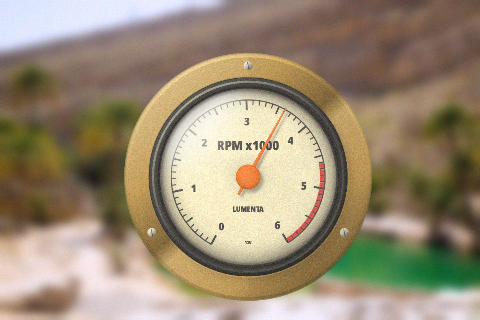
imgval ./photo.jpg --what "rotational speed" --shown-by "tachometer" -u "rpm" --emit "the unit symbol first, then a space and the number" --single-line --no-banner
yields rpm 3600
